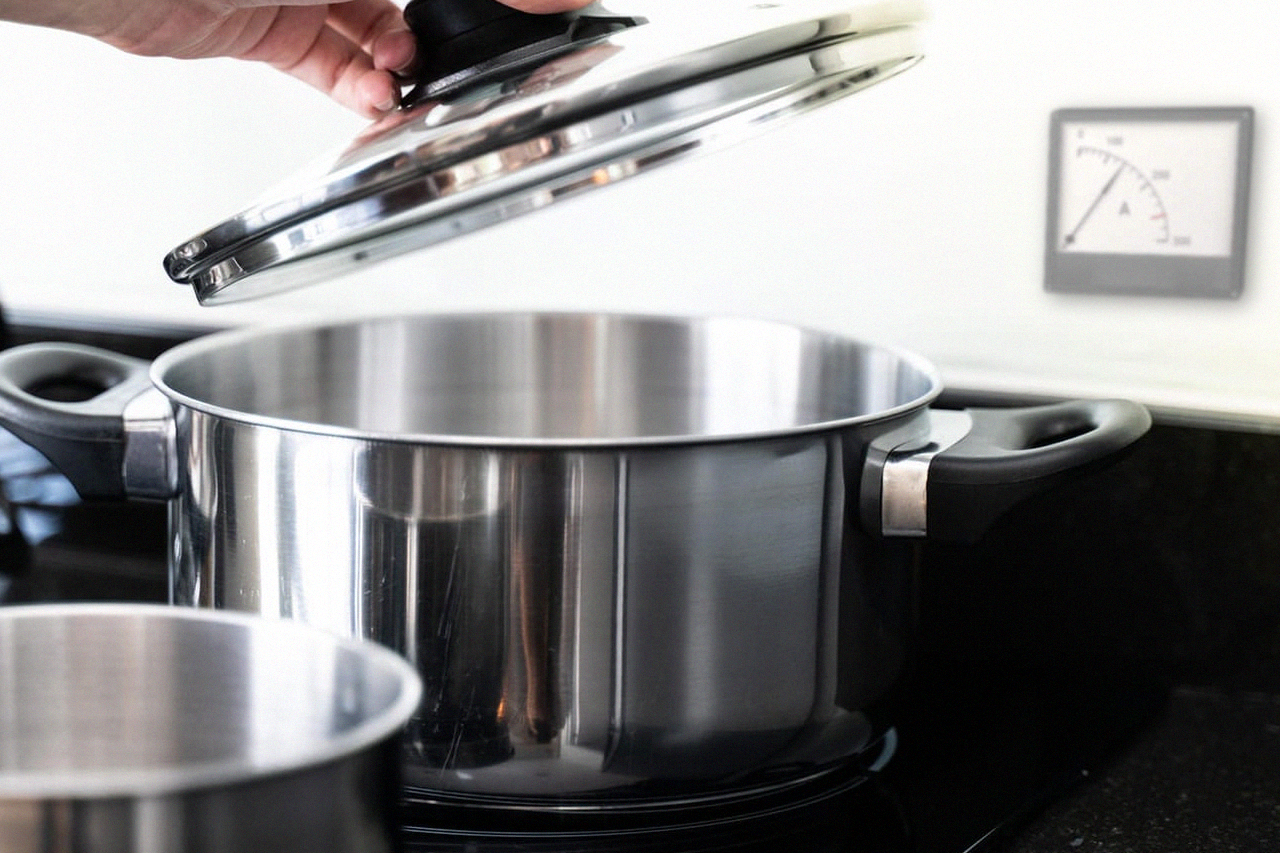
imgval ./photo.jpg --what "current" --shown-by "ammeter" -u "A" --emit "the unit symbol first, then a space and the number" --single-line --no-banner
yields A 140
